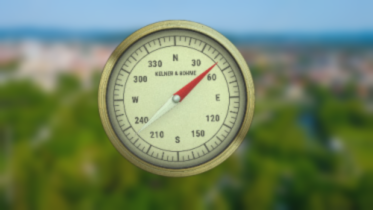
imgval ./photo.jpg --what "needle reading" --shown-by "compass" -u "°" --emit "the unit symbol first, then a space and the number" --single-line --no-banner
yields ° 50
